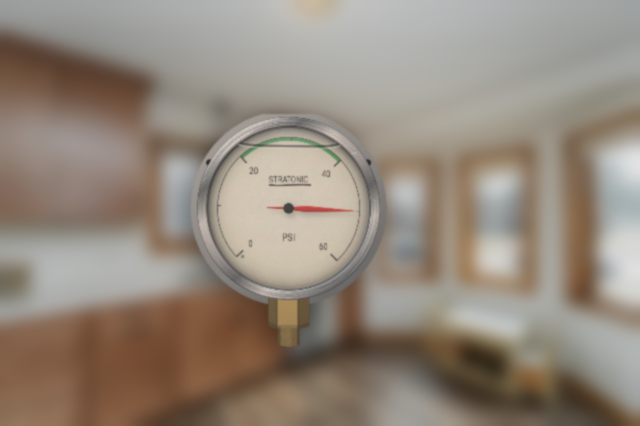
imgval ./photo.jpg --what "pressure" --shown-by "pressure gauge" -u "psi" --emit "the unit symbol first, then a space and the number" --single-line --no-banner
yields psi 50
